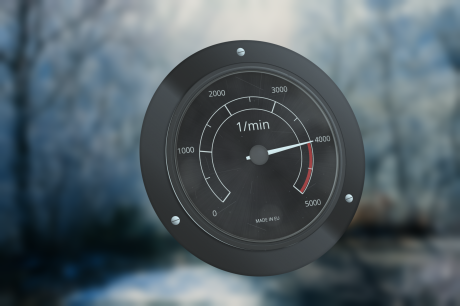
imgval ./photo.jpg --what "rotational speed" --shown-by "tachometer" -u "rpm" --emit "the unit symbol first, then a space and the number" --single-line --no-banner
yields rpm 4000
